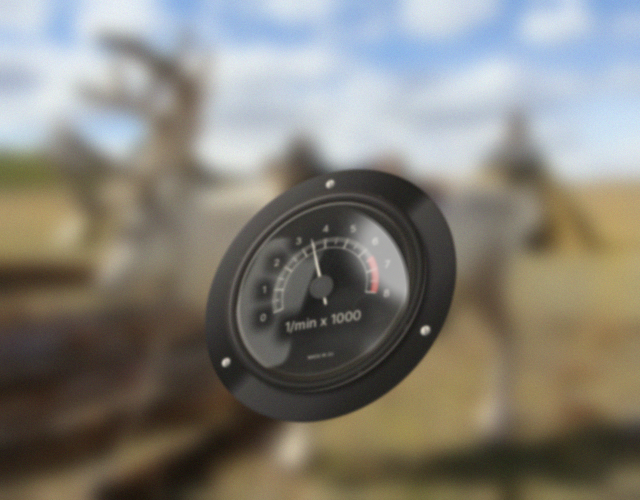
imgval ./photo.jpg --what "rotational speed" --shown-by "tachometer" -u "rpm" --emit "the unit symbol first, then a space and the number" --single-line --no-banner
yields rpm 3500
